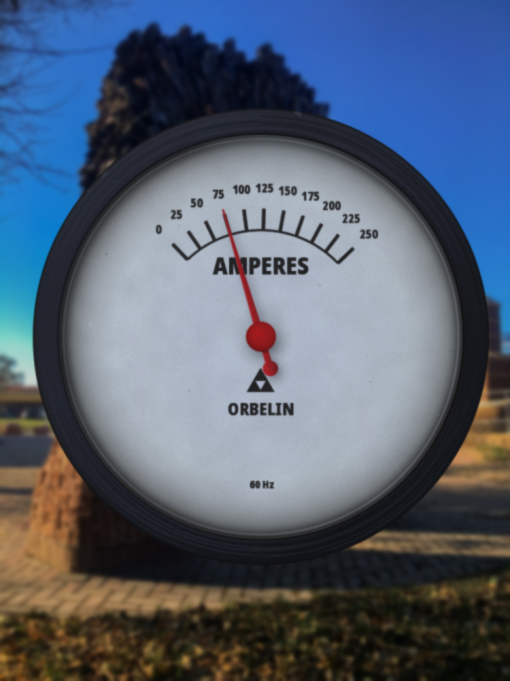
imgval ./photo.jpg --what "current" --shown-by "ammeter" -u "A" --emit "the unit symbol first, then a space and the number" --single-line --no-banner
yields A 75
